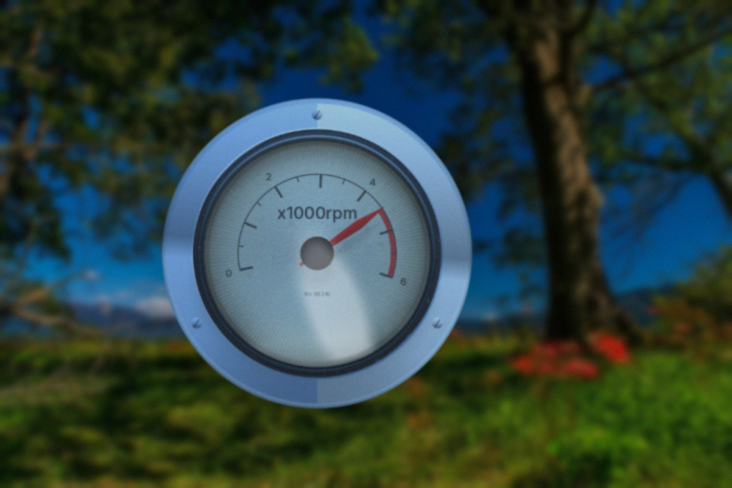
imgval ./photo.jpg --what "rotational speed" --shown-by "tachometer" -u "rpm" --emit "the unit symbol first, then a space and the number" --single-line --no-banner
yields rpm 4500
